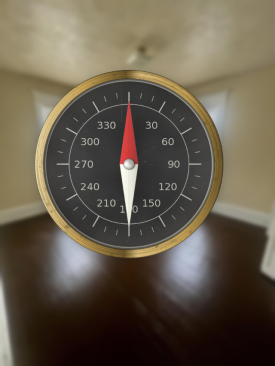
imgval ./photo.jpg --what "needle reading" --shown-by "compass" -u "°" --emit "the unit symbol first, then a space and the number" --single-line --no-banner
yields ° 0
